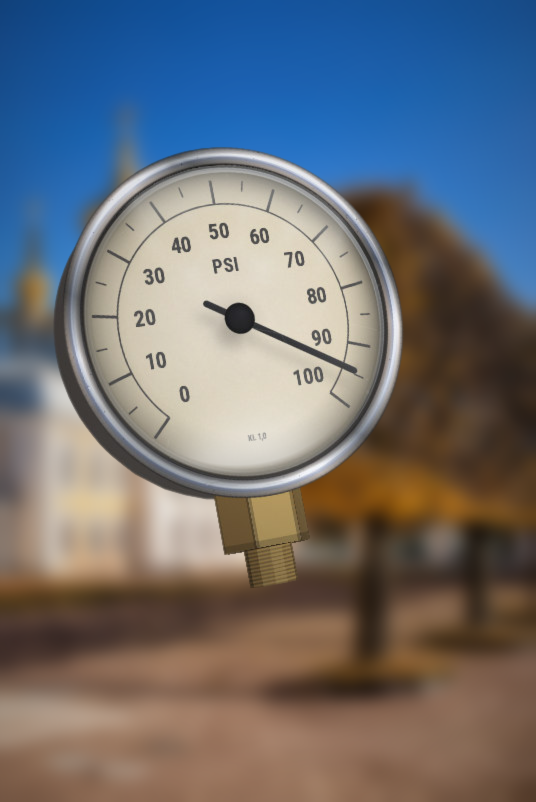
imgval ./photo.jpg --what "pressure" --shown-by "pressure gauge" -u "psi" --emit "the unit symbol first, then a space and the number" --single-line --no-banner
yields psi 95
